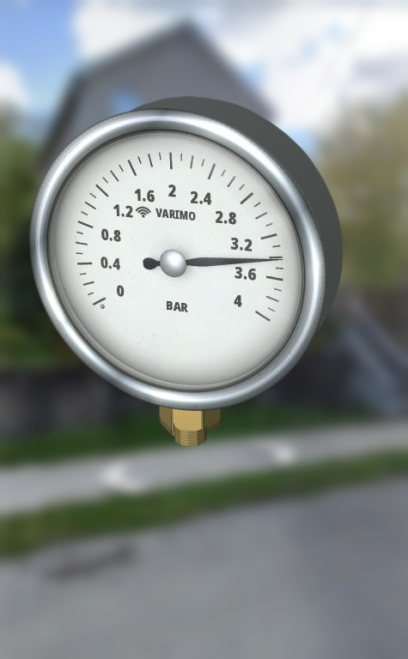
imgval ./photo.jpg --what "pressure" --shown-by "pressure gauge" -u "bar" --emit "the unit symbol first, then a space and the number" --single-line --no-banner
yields bar 3.4
